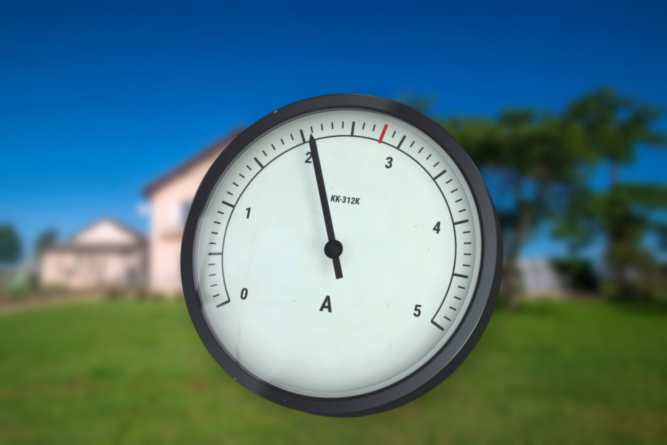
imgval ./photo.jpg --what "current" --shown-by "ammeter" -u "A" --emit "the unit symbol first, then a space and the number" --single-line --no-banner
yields A 2.1
